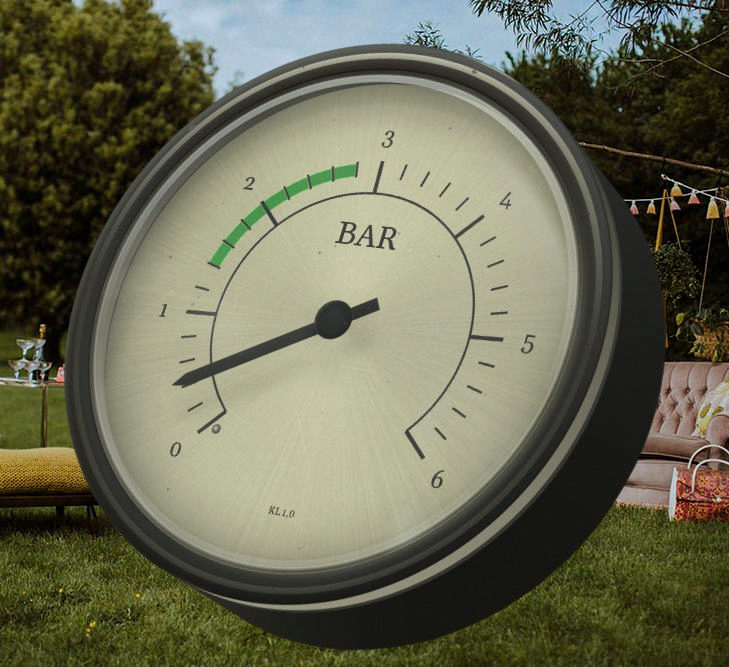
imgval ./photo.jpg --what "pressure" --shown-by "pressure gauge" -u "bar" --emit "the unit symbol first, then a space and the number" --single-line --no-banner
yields bar 0.4
